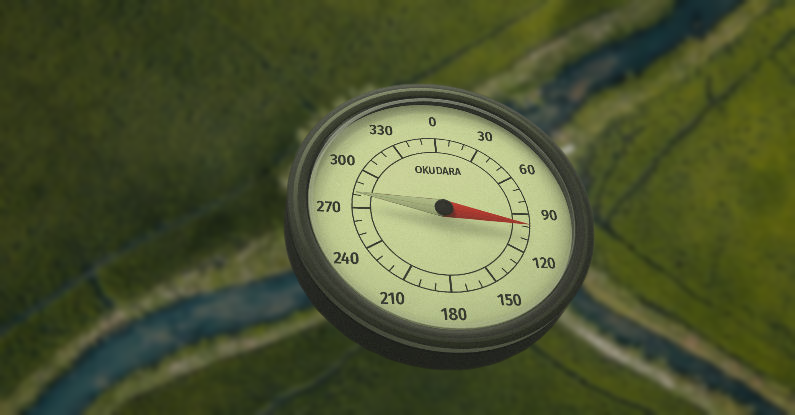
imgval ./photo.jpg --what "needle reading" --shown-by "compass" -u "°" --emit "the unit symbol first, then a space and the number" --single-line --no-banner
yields ° 100
